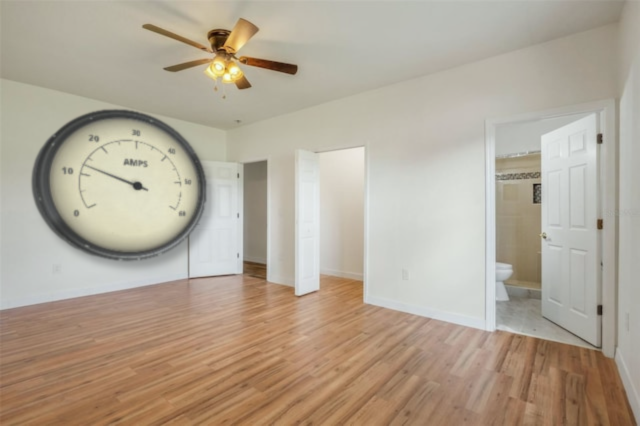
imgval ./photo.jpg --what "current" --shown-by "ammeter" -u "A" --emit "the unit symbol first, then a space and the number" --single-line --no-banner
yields A 12.5
